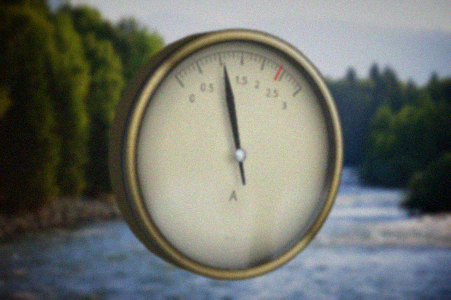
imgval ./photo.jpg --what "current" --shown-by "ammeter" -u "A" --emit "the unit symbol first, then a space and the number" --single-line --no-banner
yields A 1
